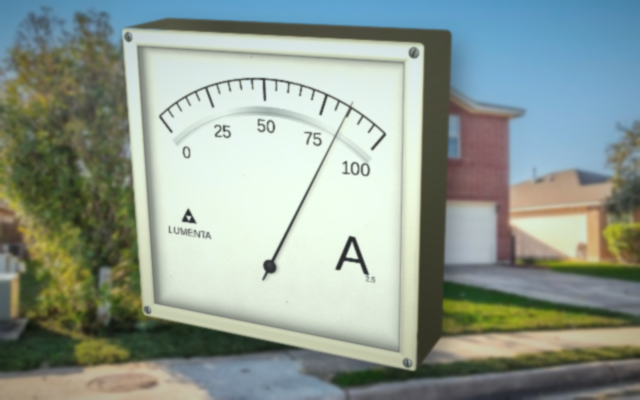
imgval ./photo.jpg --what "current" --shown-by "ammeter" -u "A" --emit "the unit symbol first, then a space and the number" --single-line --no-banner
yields A 85
